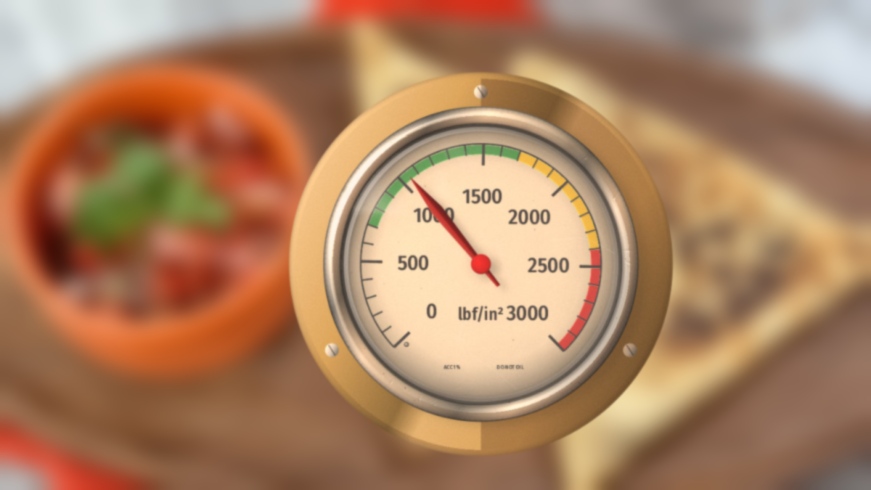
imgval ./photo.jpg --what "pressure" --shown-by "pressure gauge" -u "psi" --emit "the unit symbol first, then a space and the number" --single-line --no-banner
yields psi 1050
